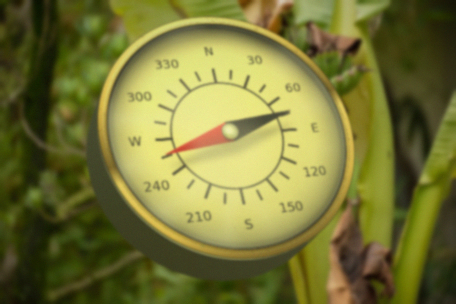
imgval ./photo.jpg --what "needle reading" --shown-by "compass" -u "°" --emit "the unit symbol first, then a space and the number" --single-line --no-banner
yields ° 255
